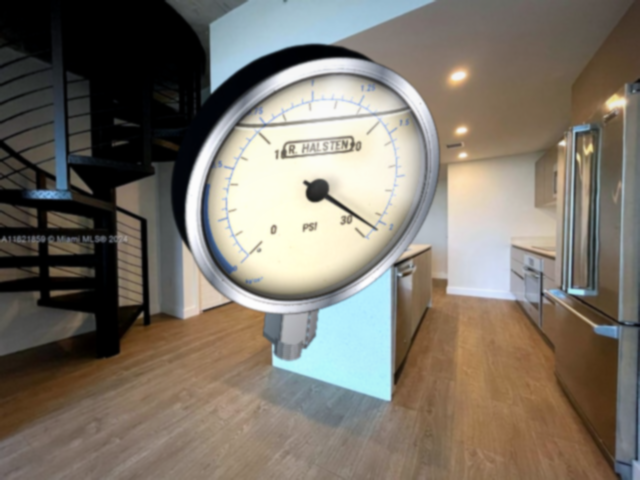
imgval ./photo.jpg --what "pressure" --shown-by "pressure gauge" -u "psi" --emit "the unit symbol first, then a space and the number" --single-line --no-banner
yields psi 29
